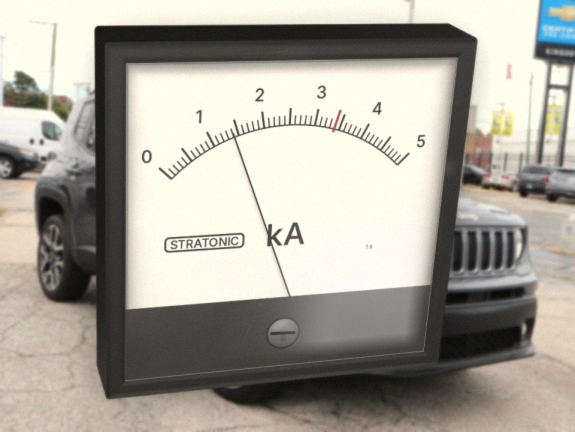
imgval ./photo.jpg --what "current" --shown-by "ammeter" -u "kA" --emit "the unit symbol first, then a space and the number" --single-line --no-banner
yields kA 1.4
